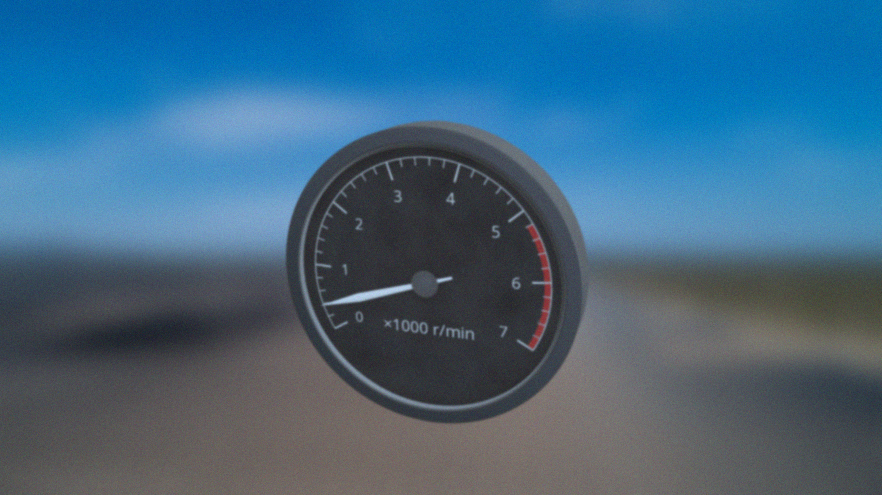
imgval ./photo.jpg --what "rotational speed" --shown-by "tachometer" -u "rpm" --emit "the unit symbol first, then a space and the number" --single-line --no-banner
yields rpm 400
